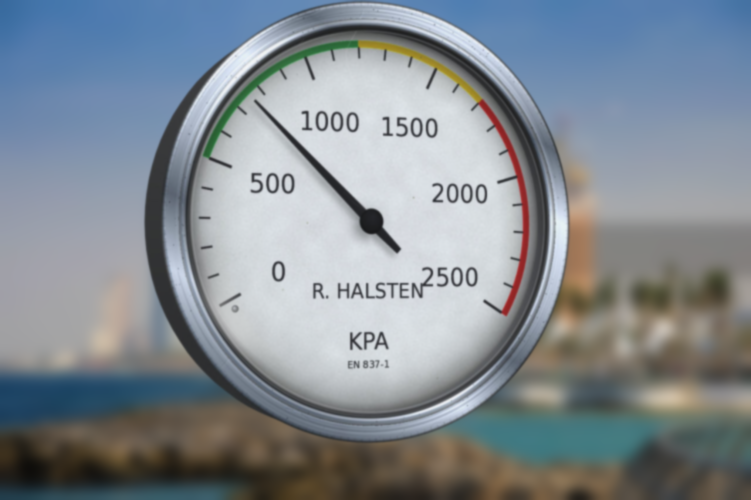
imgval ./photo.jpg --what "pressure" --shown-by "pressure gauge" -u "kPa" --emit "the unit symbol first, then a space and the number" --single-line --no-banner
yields kPa 750
